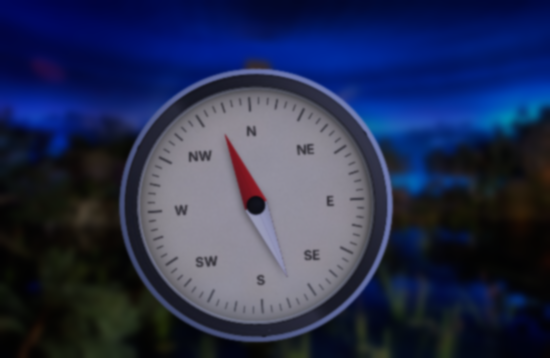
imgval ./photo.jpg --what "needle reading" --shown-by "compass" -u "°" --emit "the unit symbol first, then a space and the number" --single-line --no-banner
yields ° 340
